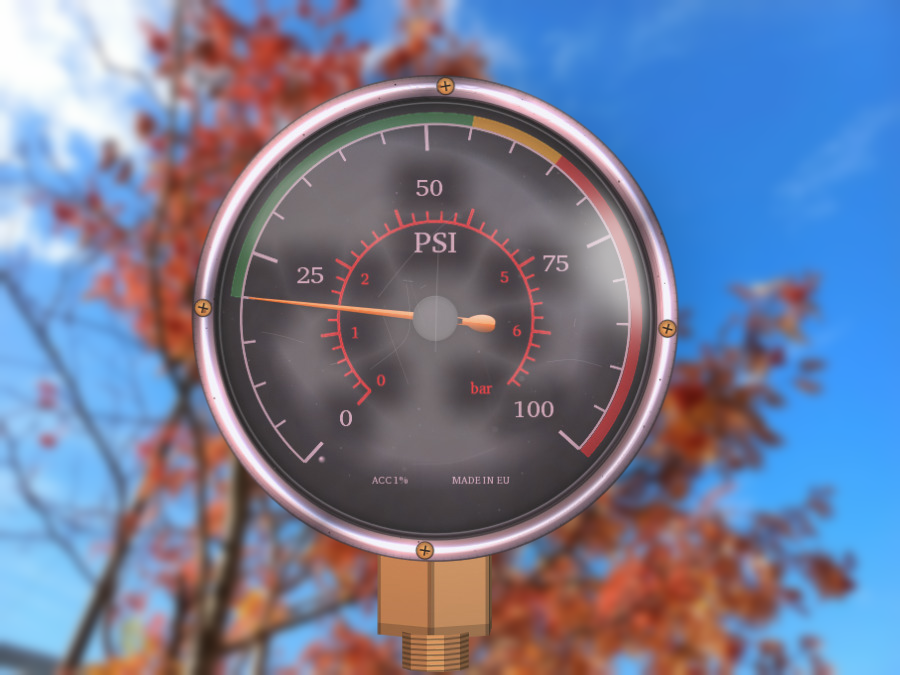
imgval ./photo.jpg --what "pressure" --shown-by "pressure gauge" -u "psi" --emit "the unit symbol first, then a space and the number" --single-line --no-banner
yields psi 20
